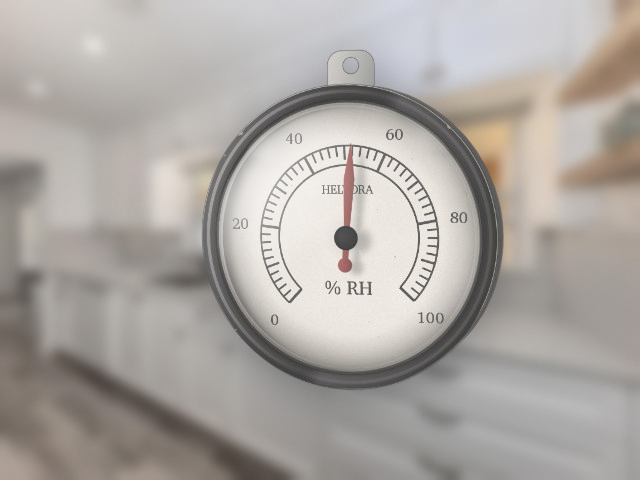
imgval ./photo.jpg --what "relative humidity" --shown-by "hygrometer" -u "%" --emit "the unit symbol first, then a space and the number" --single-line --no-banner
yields % 52
